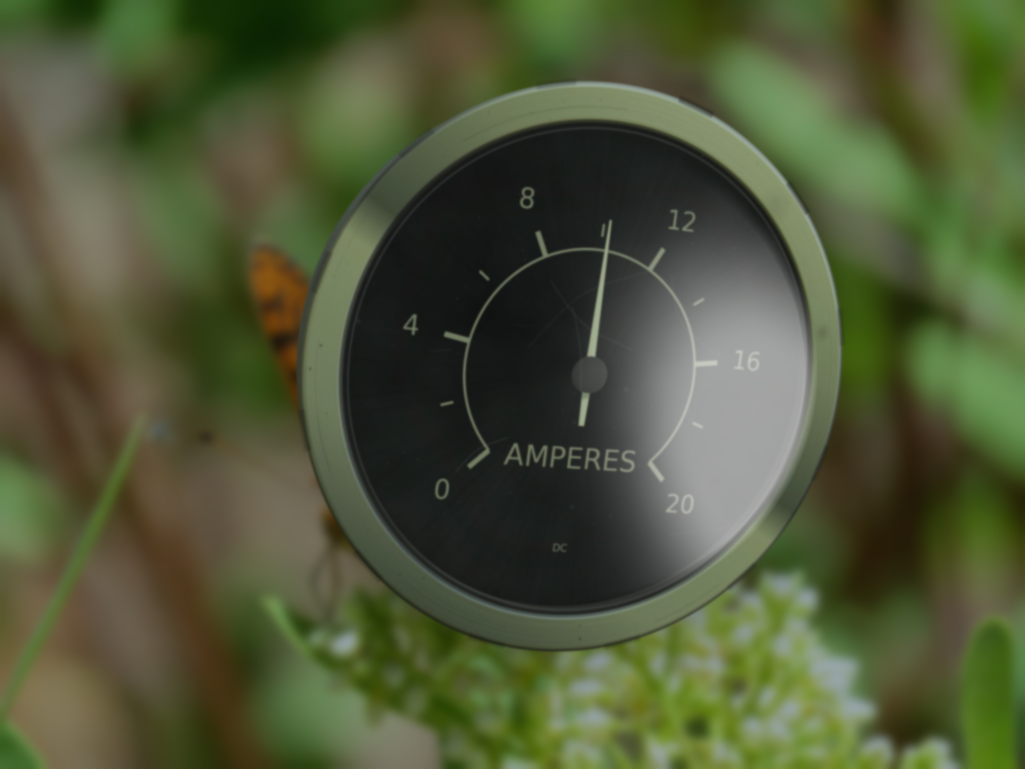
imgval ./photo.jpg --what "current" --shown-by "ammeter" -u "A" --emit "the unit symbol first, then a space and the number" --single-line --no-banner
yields A 10
